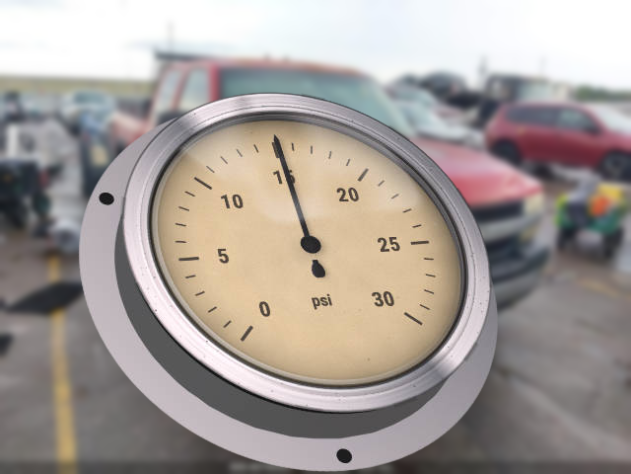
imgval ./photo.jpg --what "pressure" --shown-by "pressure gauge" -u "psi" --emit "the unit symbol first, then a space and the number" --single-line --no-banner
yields psi 15
